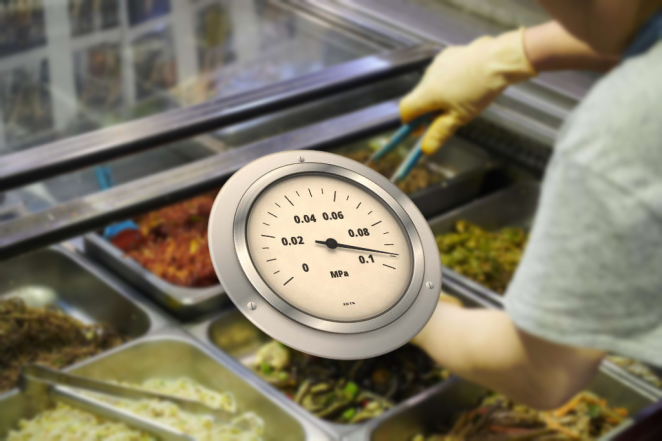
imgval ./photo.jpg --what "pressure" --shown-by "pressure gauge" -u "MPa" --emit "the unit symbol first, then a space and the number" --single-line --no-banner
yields MPa 0.095
